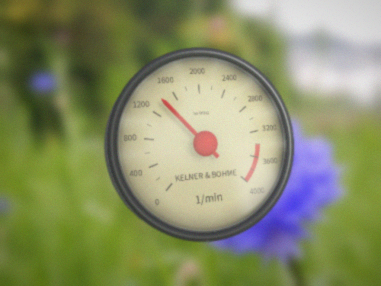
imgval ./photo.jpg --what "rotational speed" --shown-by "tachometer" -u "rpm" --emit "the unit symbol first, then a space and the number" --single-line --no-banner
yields rpm 1400
